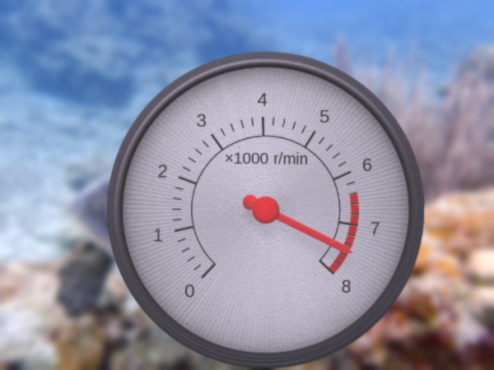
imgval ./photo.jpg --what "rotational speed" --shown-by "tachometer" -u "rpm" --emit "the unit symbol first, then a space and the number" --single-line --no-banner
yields rpm 7500
